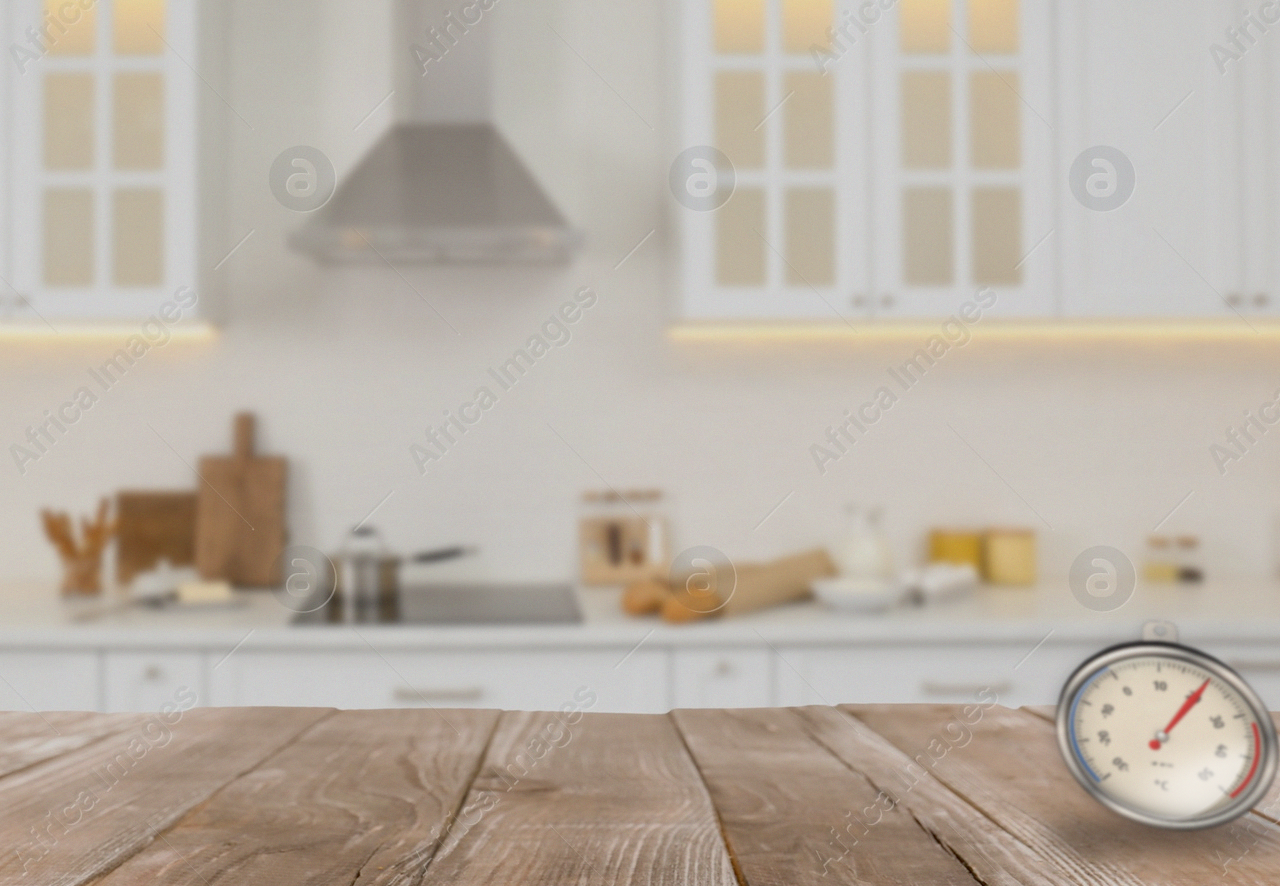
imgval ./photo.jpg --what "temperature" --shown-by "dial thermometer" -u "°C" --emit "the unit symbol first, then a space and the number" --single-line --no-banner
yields °C 20
